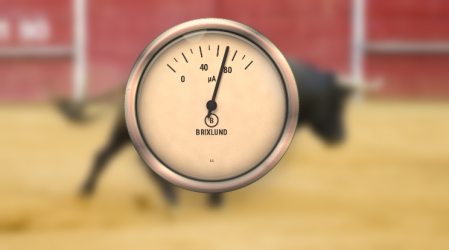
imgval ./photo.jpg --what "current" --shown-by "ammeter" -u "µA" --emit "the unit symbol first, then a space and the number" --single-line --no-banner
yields µA 70
